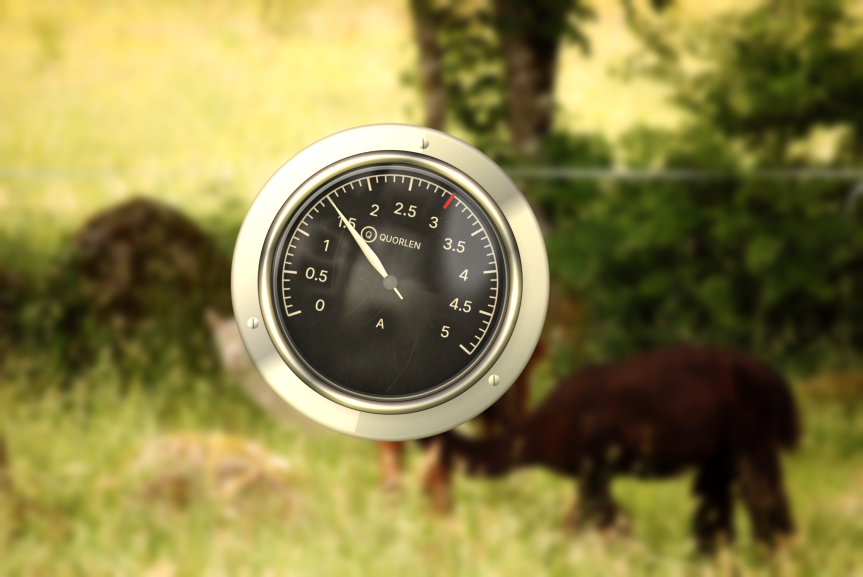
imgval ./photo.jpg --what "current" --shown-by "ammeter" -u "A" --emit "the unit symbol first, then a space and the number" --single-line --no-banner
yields A 1.5
